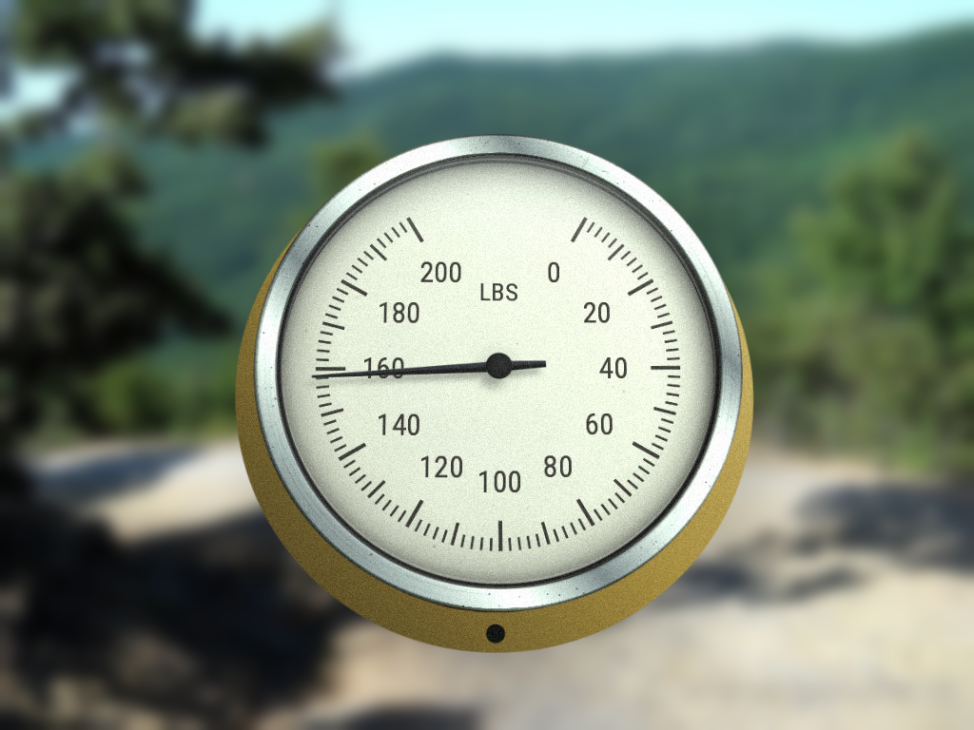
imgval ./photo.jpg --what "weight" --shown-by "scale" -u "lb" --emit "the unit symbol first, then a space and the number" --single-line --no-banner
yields lb 158
